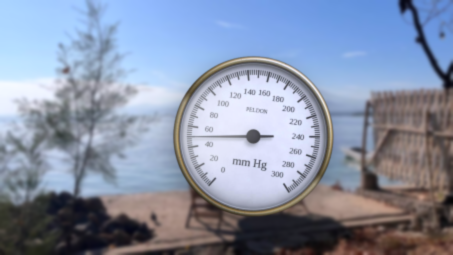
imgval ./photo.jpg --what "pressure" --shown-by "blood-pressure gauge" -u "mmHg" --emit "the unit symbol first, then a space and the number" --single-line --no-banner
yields mmHg 50
